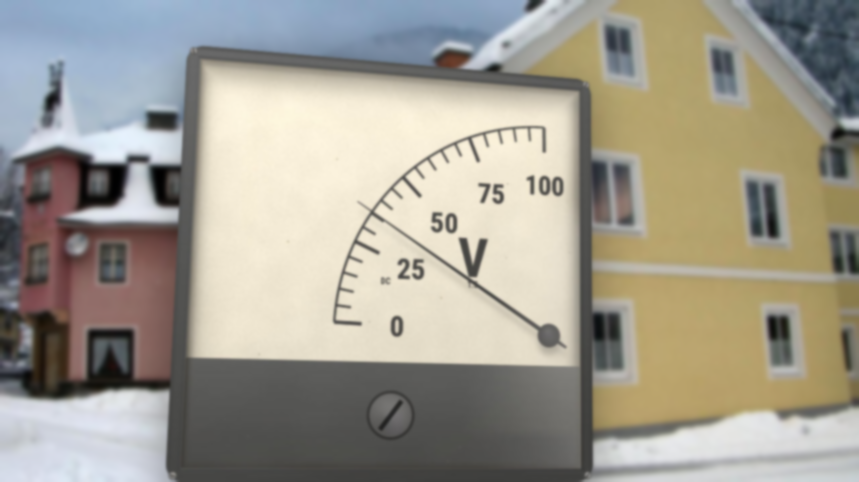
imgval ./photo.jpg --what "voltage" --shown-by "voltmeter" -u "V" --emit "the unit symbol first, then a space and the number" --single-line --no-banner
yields V 35
